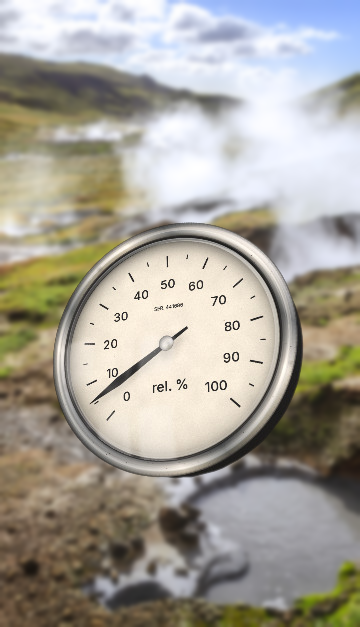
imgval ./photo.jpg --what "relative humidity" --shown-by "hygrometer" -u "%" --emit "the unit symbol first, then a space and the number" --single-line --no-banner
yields % 5
